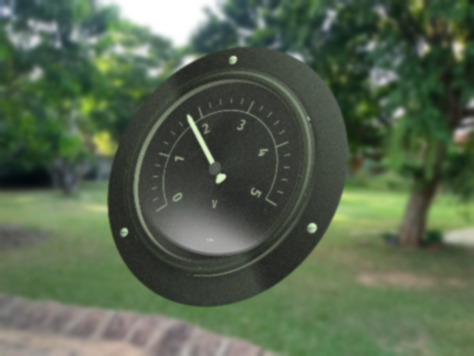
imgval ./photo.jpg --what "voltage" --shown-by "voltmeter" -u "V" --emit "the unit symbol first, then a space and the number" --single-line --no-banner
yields V 1.8
